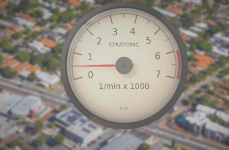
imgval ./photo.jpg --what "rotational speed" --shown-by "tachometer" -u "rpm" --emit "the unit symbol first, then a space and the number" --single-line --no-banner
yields rpm 500
